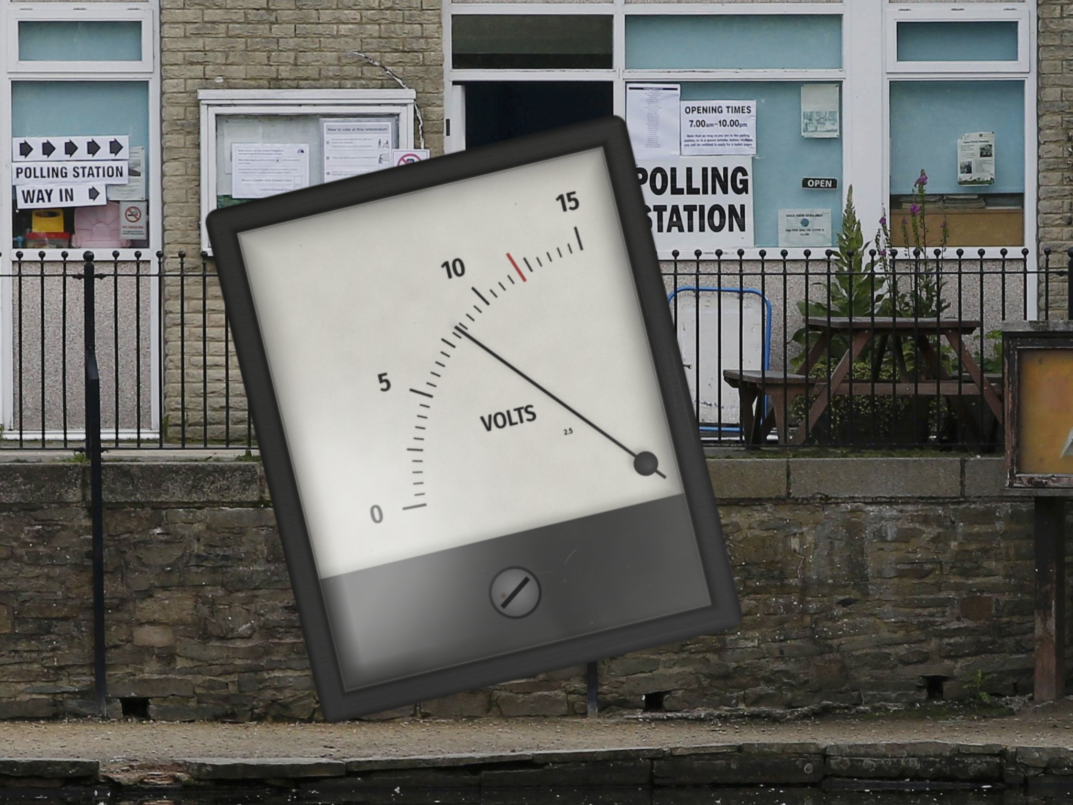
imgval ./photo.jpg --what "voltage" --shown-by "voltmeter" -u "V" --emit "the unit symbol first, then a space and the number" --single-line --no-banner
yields V 8.25
